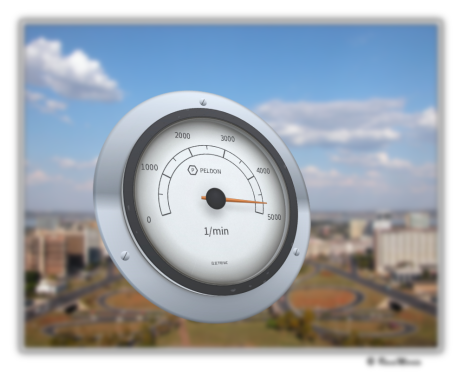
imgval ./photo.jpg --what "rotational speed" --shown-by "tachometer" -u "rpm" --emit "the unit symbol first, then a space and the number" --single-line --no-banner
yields rpm 4750
